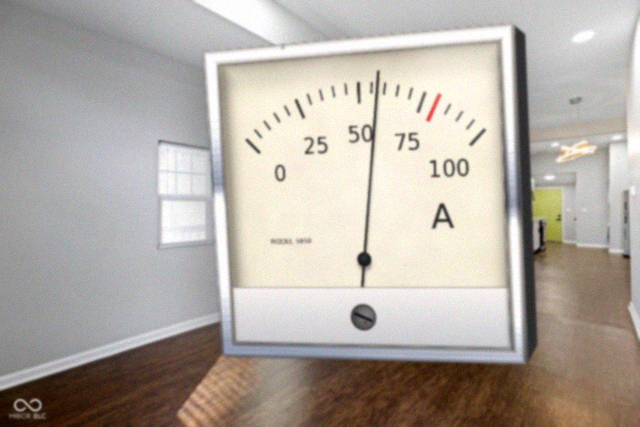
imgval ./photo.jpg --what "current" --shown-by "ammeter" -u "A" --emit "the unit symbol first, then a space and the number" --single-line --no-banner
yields A 57.5
